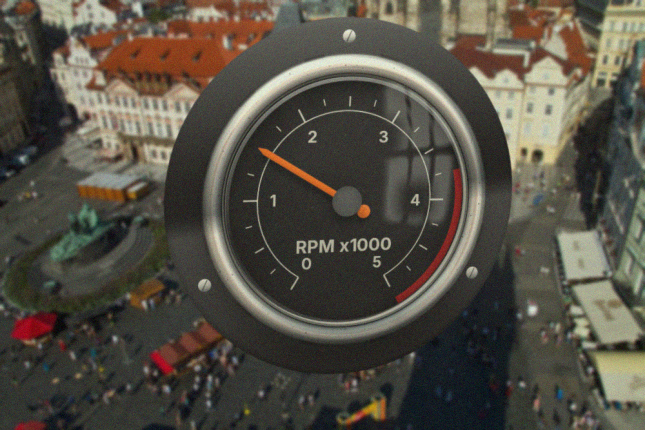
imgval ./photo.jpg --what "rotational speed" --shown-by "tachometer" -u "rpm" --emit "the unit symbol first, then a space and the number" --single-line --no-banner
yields rpm 1500
